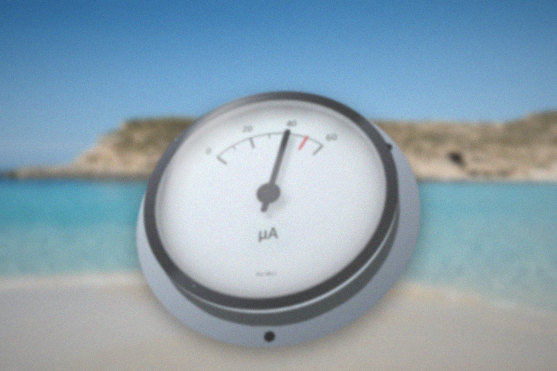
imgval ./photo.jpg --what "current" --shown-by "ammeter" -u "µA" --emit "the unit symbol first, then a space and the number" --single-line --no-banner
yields µA 40
